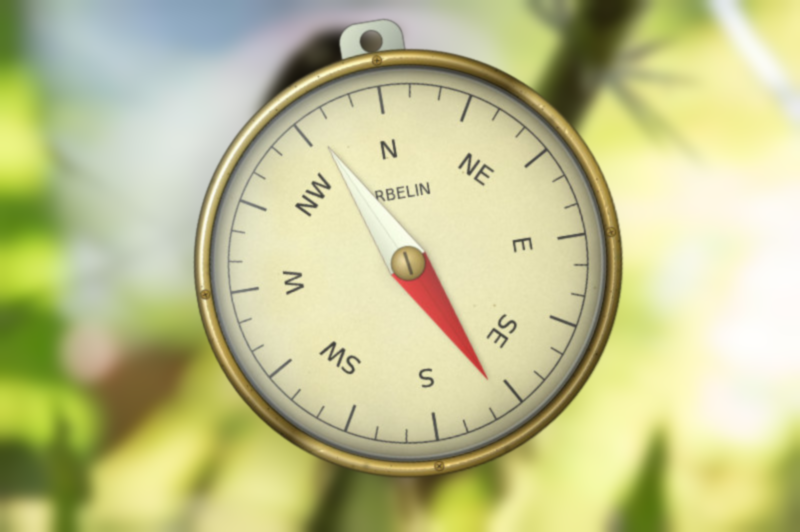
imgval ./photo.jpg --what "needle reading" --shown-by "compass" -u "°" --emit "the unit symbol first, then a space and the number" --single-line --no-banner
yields ° 155
